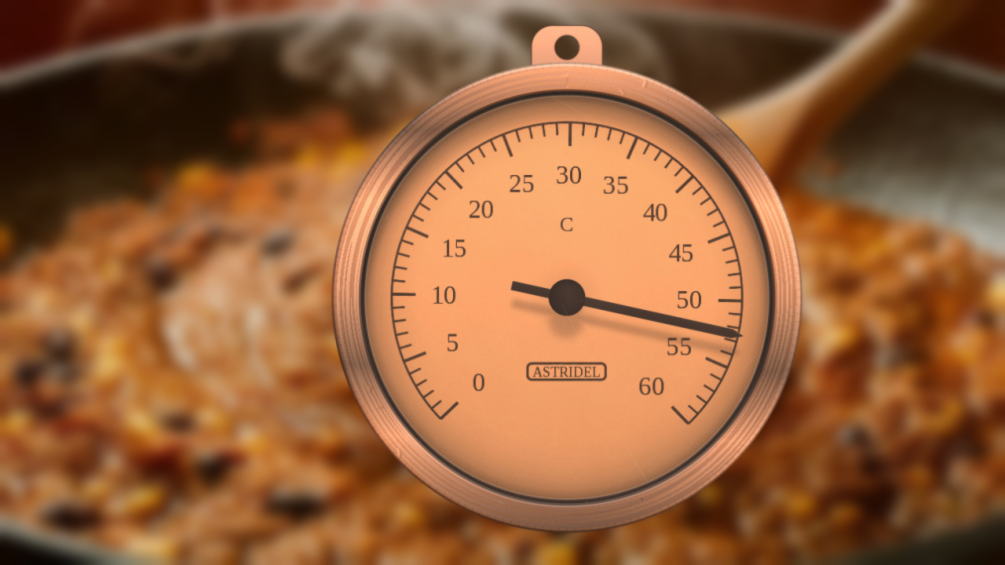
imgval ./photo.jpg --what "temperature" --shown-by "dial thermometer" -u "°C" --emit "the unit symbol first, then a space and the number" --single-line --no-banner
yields °C 52.5
